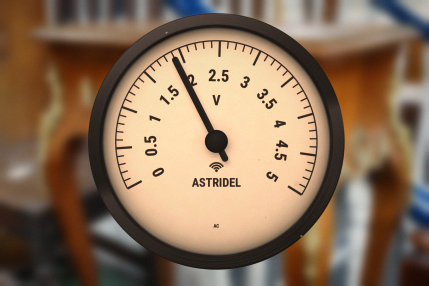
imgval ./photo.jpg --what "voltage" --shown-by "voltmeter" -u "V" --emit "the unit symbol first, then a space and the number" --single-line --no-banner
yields V 1.9
